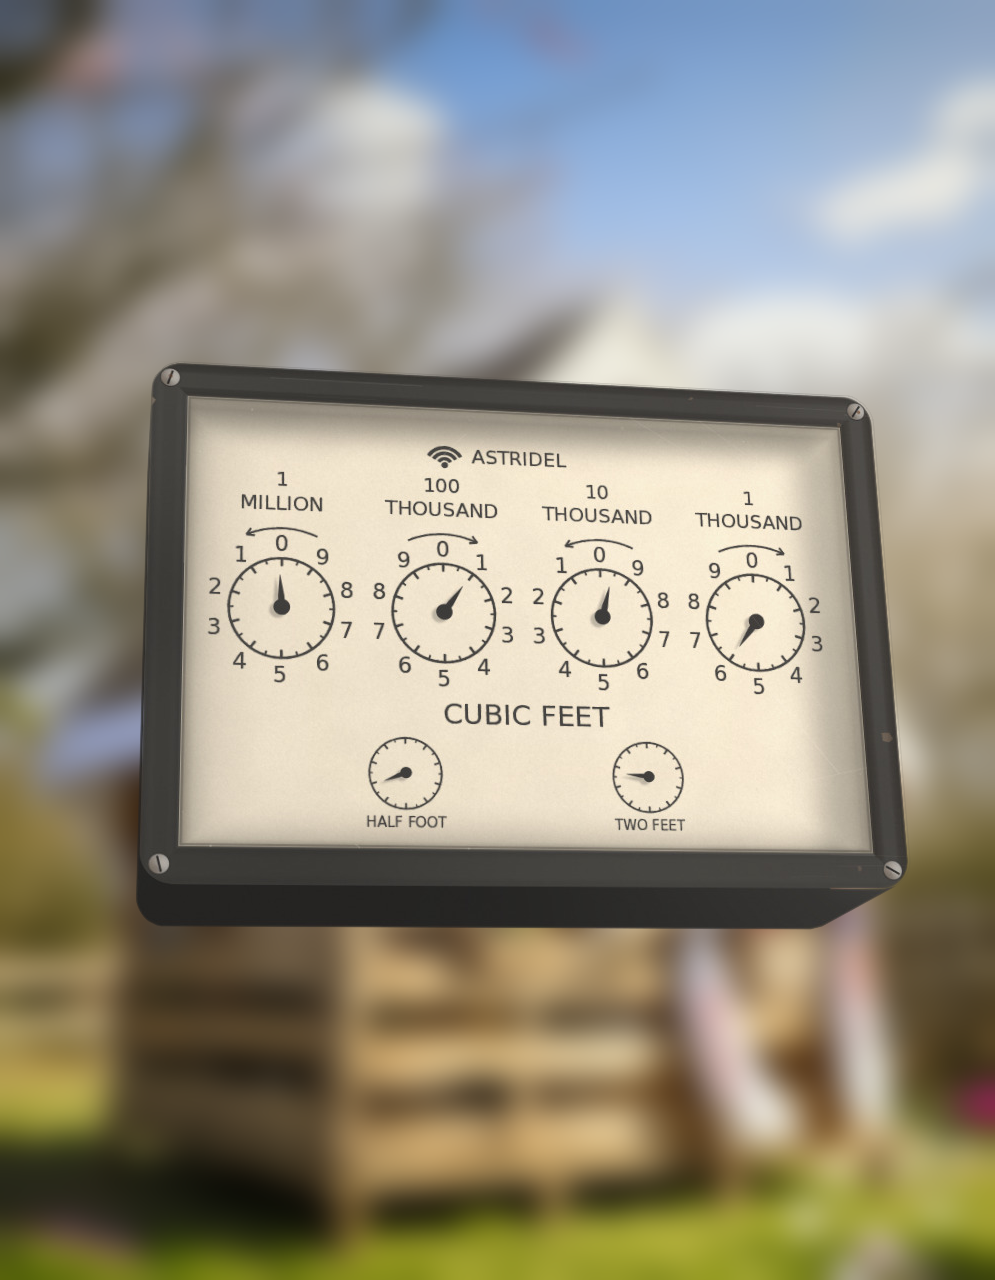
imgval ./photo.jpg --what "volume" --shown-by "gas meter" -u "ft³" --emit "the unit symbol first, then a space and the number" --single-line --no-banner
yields ft³ 9600
